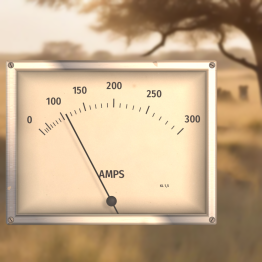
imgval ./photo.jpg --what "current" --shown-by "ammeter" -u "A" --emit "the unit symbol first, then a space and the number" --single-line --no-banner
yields A 110
